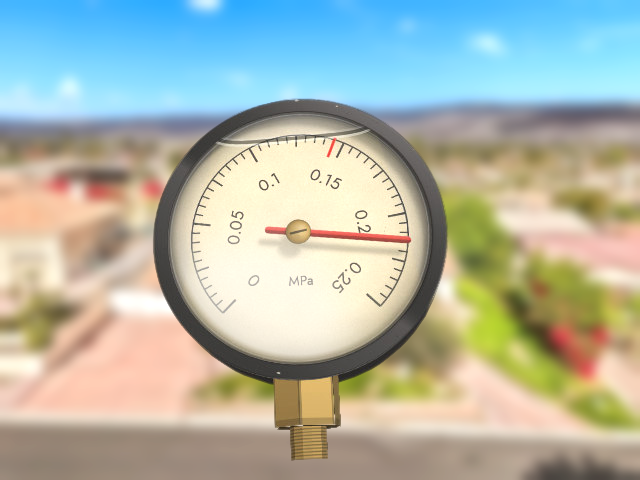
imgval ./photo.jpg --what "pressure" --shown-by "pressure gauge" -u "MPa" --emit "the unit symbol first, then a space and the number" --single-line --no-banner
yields MPa 0.215
